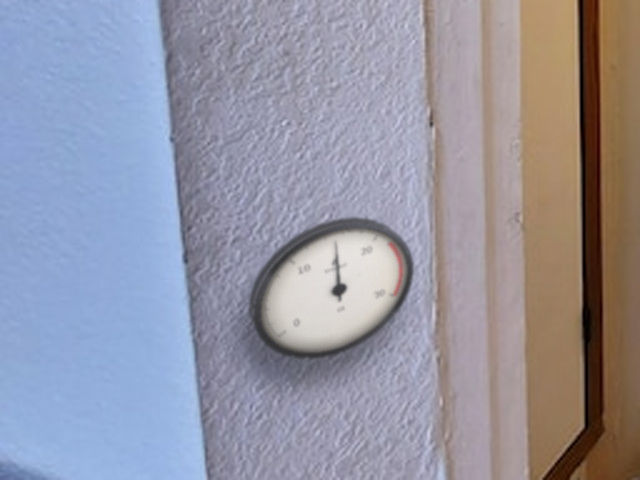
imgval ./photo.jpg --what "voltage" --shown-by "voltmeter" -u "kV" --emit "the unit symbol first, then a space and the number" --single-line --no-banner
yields kV 15
